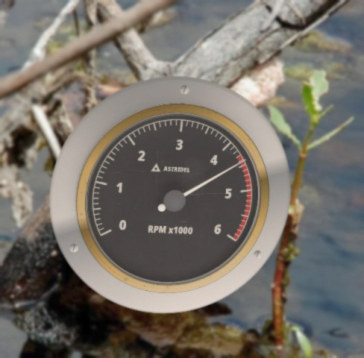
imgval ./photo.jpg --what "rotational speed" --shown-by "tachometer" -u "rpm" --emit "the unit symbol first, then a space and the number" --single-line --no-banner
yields rpm 4400
